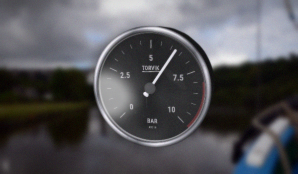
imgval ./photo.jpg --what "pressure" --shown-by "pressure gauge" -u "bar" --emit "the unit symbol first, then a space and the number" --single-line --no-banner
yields bar 6.25
